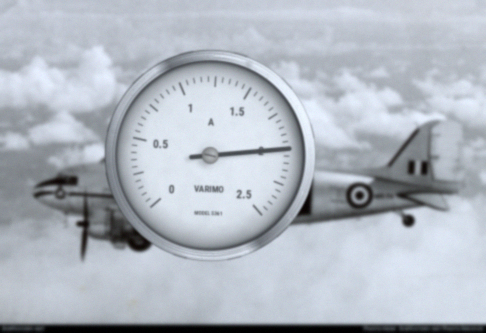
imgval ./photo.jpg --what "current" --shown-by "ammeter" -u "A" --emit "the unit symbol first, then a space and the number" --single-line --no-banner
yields A 2
